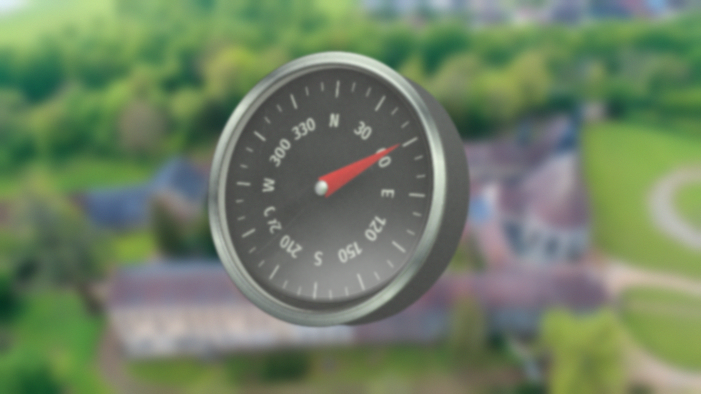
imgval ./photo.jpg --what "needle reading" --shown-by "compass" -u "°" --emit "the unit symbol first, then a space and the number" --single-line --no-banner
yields ° 60
